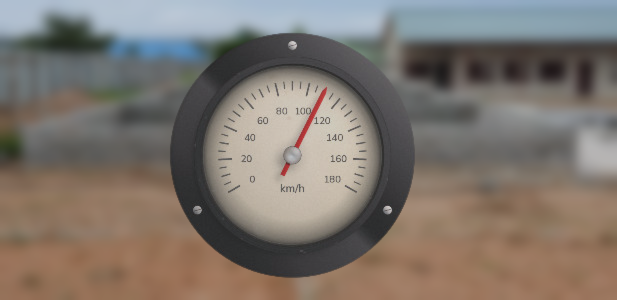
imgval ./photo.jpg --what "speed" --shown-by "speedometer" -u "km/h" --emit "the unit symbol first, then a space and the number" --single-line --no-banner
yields km/h 110
